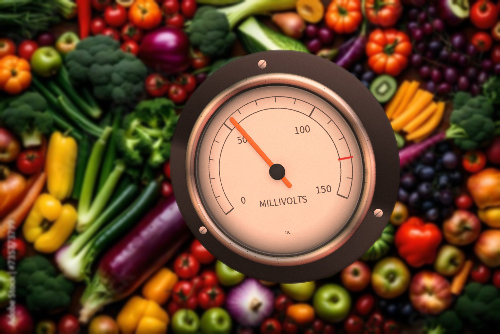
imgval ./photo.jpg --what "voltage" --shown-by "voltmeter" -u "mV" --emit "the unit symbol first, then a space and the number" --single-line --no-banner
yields mV 55
